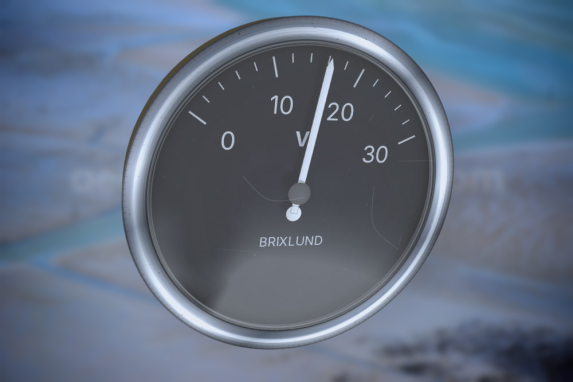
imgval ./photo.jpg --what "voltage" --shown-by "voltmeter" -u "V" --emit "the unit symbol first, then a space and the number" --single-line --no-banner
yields V 16
